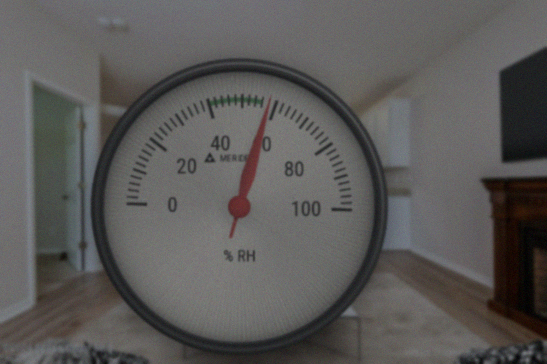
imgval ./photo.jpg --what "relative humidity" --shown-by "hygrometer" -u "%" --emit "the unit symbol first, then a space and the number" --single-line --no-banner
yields % 58
